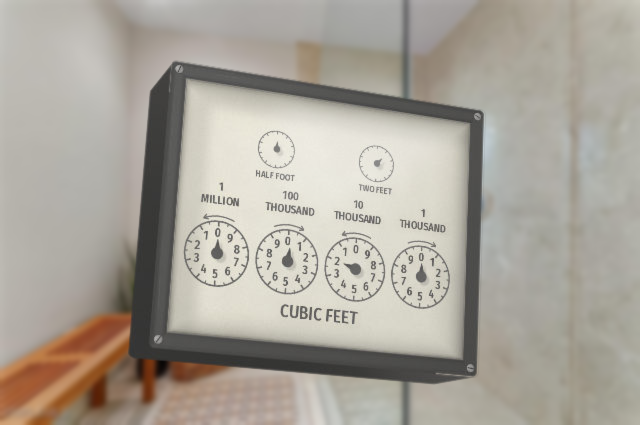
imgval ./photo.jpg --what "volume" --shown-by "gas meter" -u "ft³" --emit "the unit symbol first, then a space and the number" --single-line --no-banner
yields ft³ 2000
